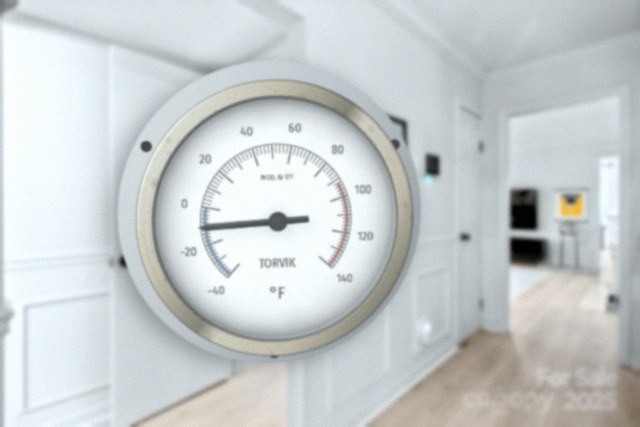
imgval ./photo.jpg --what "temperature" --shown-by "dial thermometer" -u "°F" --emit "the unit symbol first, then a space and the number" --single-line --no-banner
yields °F -10
